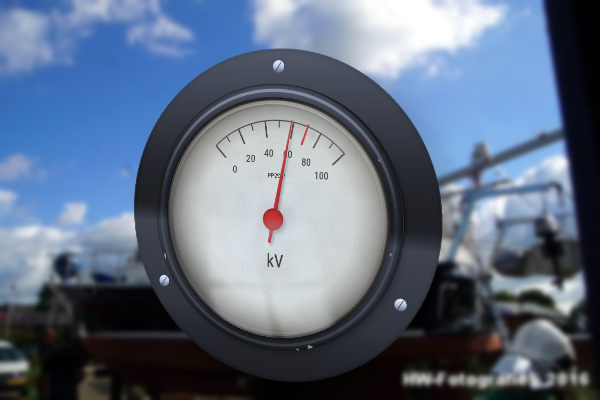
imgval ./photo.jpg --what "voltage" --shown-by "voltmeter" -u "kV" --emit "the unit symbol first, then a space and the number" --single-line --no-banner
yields kV 60
